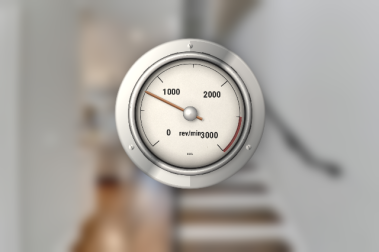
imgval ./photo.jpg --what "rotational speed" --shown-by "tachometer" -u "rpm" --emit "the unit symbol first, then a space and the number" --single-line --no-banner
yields rpm 750
